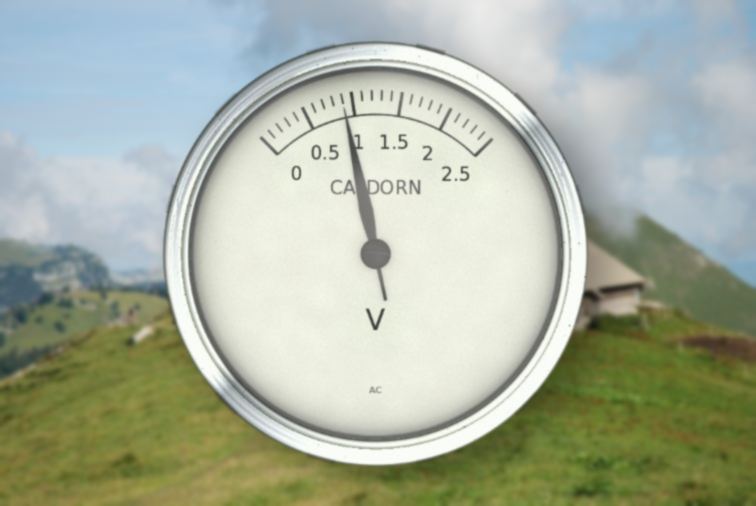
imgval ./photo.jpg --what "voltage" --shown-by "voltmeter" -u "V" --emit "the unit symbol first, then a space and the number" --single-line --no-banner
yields V 0.9
